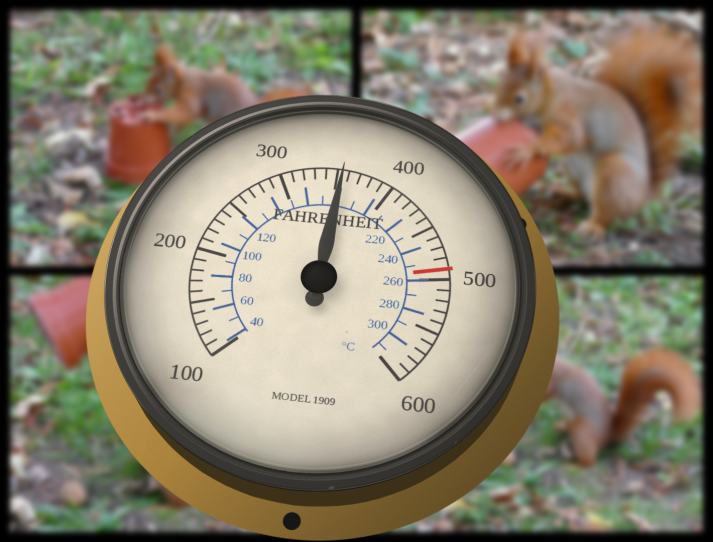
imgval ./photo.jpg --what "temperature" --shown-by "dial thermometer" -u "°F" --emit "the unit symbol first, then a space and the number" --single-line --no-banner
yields °F 355
